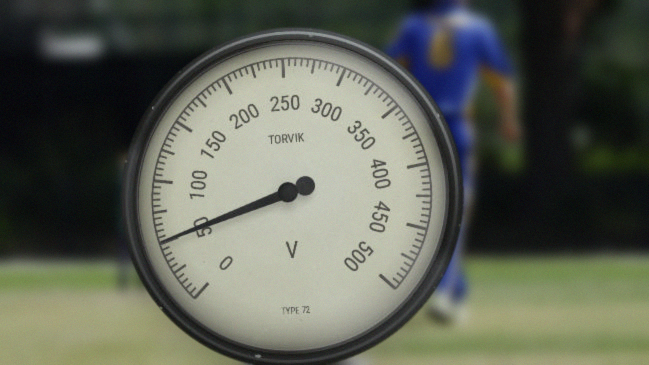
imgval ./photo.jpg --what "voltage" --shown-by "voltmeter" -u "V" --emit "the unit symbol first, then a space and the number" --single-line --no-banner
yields V 50
